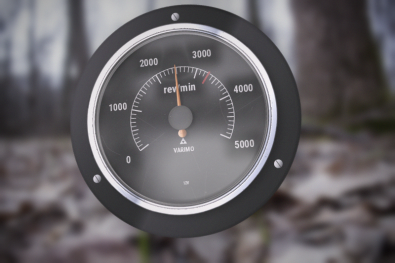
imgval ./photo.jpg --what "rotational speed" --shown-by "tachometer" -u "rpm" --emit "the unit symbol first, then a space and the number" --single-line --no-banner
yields rpm 2500
